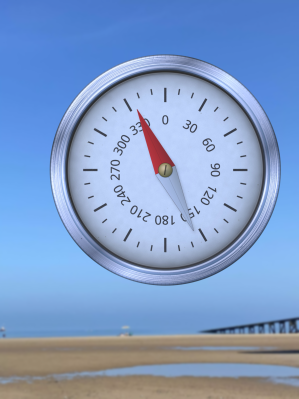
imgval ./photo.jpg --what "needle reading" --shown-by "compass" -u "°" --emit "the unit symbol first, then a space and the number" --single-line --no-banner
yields ° 335
